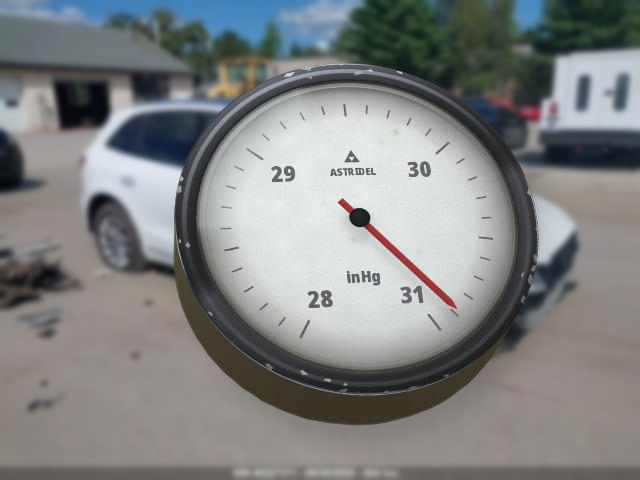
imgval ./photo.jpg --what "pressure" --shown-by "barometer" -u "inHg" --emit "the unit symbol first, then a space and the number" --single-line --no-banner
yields inHg 30.9
